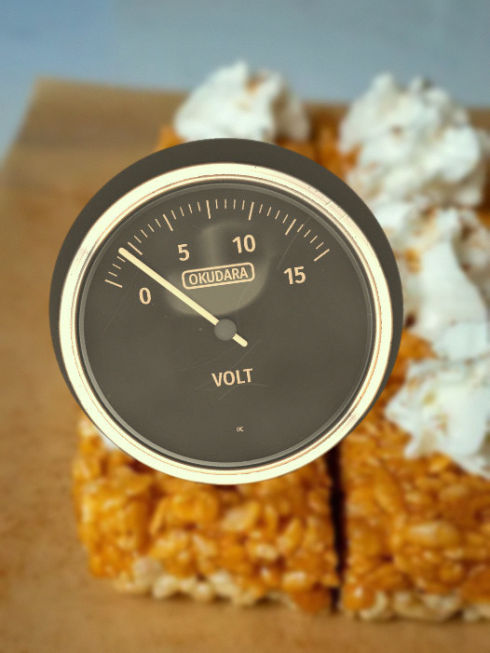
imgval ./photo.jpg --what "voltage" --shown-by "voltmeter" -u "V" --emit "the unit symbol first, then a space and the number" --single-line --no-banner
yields V 2
